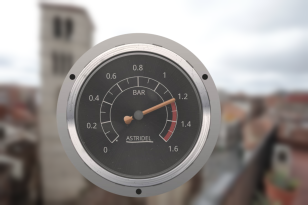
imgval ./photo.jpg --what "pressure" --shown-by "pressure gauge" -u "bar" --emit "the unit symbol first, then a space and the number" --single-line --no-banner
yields bar 1.2
